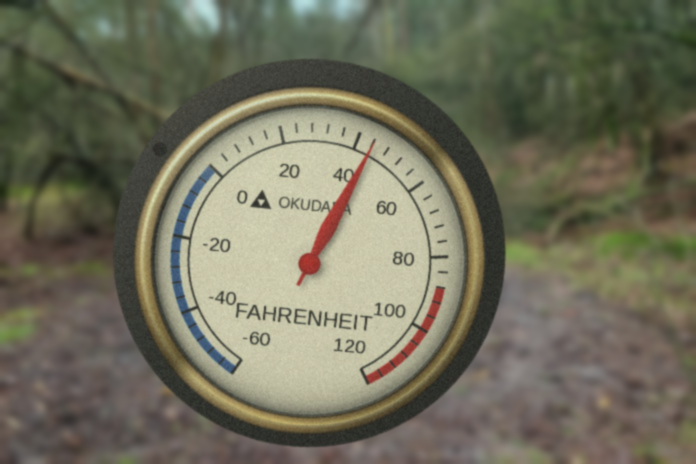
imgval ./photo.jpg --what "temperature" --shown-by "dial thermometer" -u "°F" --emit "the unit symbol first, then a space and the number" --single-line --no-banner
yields °F 44
